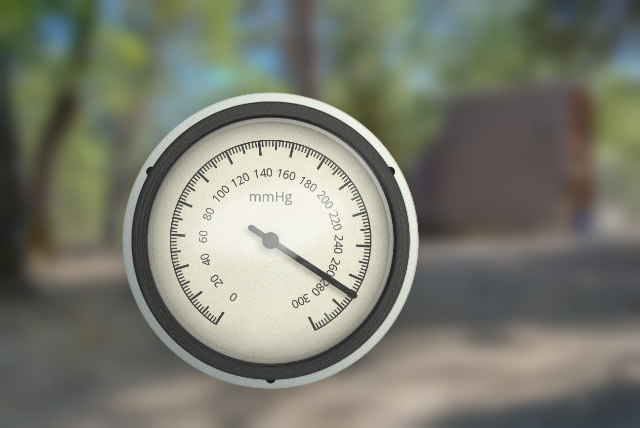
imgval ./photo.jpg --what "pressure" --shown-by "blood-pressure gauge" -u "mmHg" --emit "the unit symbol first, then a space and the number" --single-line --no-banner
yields mmHg 270
